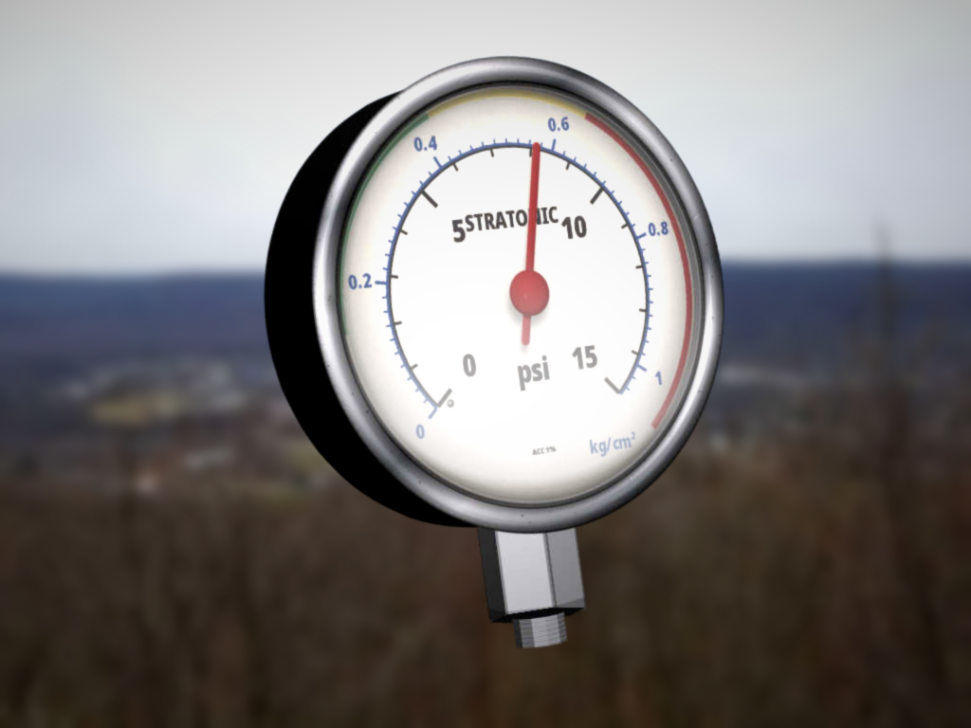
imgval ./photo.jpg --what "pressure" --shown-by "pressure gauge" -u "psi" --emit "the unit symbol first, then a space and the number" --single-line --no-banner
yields psi 8
